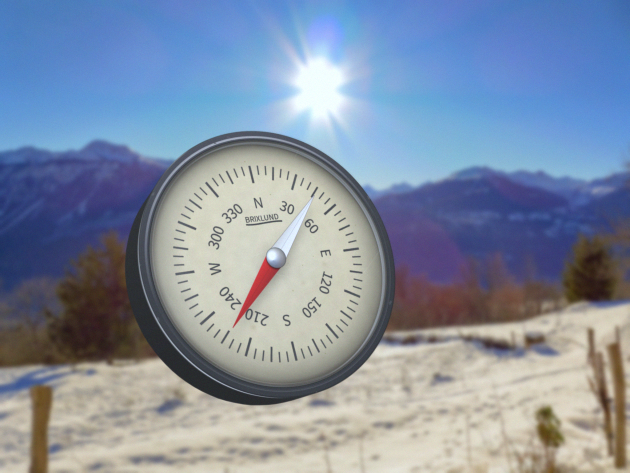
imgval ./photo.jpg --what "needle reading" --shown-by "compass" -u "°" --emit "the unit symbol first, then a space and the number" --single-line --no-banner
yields ° 225
